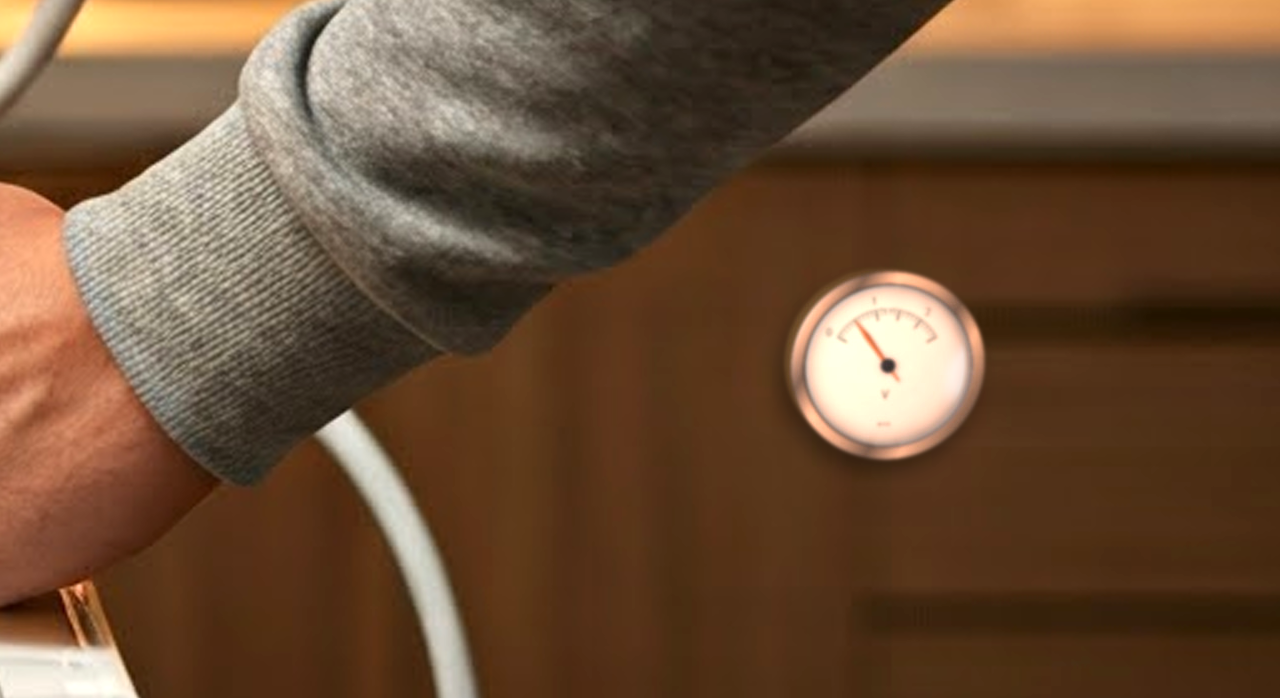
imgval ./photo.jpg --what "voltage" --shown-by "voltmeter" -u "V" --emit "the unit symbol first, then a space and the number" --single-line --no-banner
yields V 0.5
